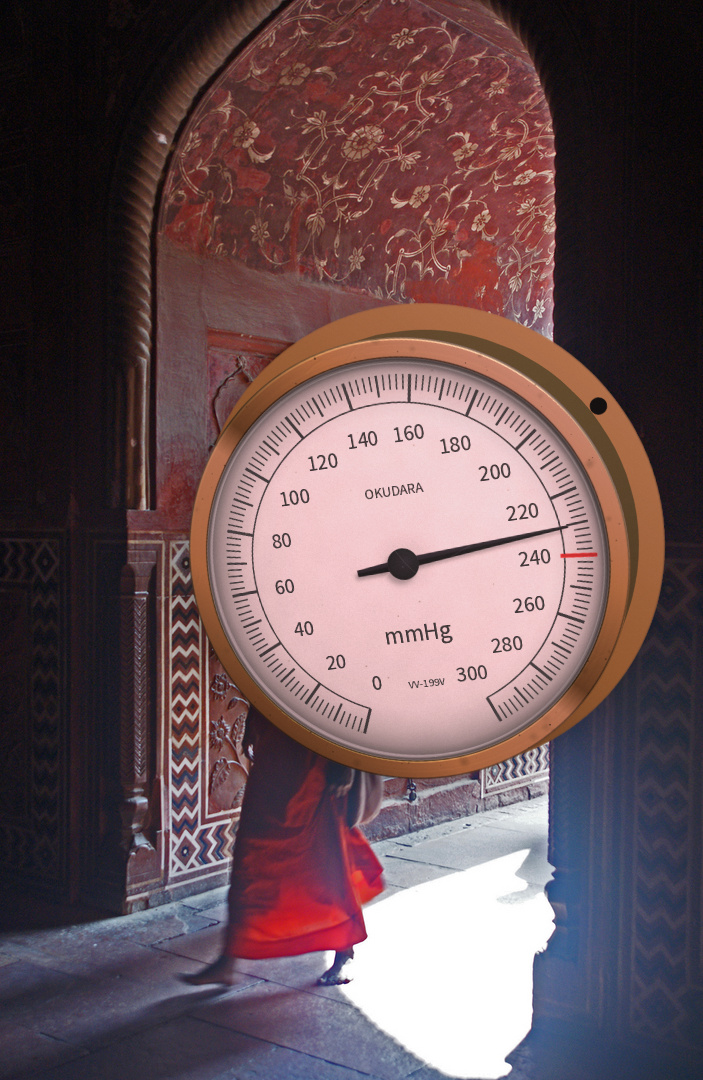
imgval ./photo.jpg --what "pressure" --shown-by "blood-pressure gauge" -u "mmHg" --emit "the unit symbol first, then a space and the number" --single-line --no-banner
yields mmHg 230
